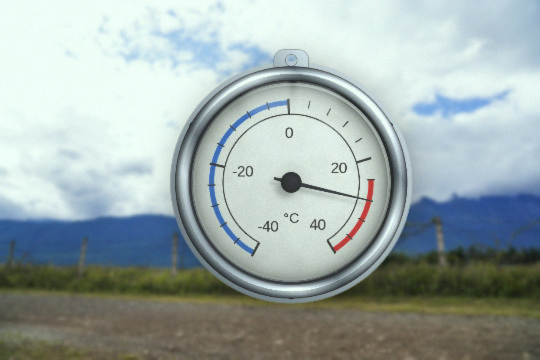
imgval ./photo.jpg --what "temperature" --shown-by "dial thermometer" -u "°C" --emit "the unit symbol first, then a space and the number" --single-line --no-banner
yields °C 28
